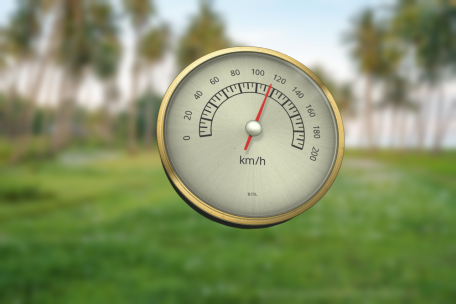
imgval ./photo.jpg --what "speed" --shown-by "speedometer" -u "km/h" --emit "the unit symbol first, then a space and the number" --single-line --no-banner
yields km/h 115
